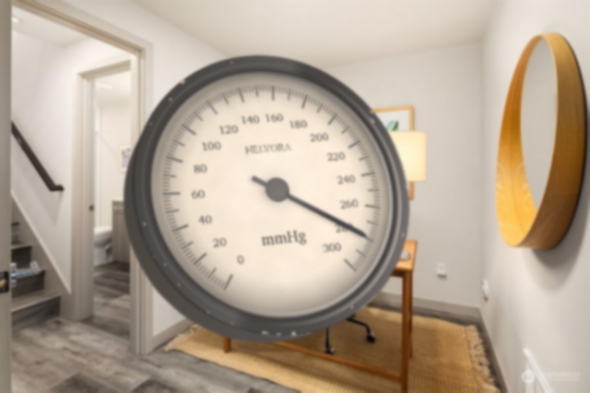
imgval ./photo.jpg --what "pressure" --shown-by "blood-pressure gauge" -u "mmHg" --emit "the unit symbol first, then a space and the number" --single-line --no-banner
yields mmHg 280
